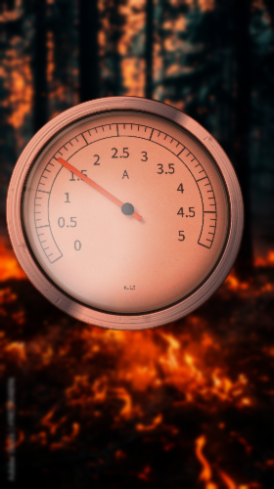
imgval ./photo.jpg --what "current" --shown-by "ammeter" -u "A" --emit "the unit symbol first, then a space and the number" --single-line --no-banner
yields A 1.5
